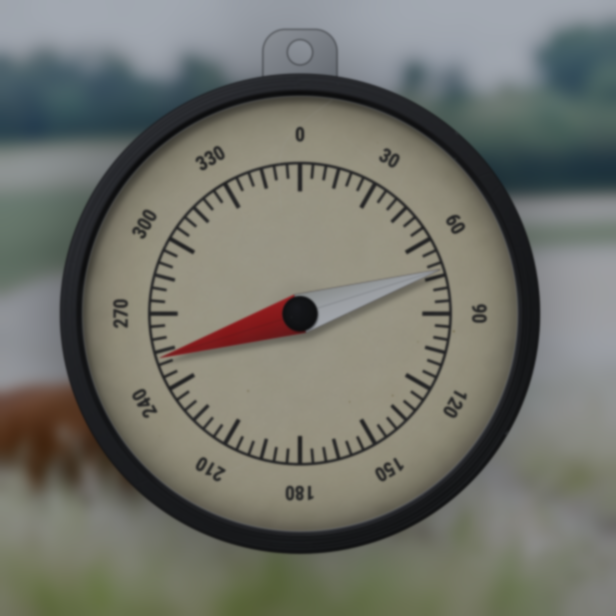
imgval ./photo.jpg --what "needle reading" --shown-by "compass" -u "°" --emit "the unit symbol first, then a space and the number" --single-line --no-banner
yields ° 252.5
